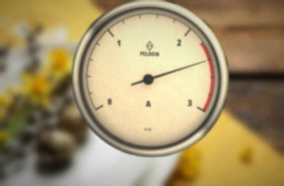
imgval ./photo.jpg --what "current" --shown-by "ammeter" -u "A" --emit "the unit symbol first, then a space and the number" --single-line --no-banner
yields A 2.4
